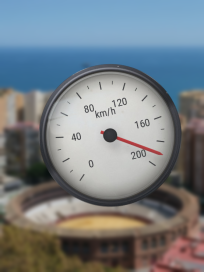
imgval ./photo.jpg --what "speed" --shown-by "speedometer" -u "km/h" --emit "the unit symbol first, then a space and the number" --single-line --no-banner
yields km/h 190
